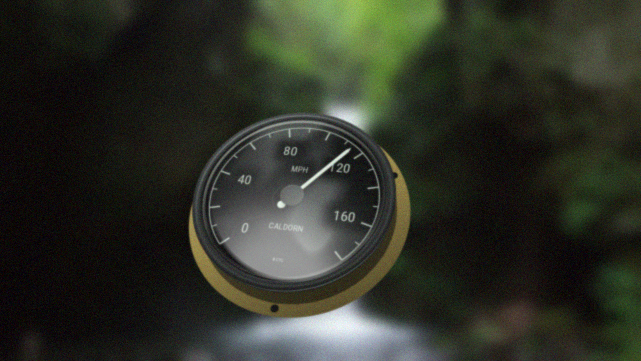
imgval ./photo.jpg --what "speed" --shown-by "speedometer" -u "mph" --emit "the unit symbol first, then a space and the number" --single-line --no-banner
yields mph 115
